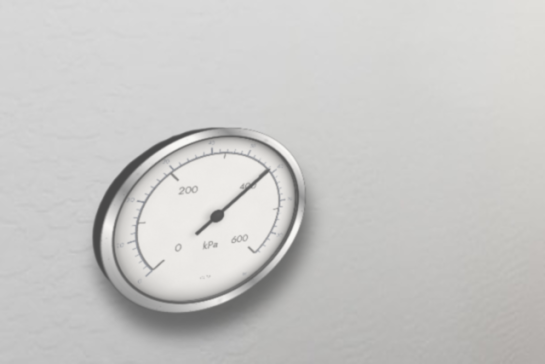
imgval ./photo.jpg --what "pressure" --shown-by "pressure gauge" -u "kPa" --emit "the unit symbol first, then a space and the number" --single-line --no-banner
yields kPa 400
